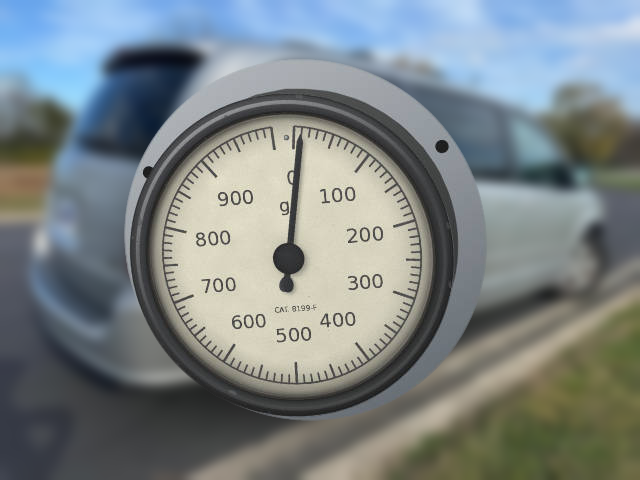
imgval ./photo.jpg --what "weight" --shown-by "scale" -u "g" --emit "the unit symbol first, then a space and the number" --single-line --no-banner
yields g 10
